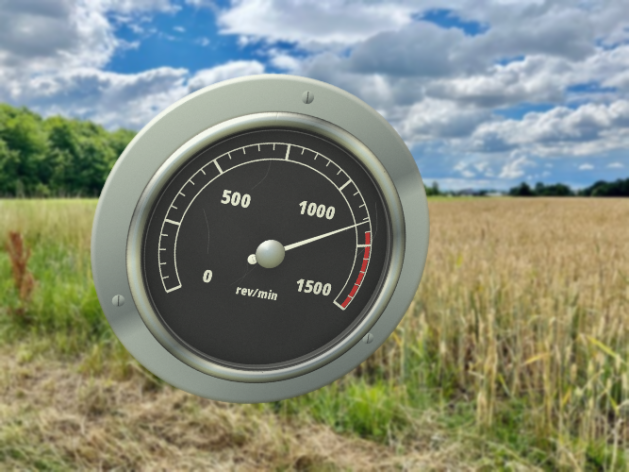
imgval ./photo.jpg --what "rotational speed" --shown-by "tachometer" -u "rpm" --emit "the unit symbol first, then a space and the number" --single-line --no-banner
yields rpm 1150
